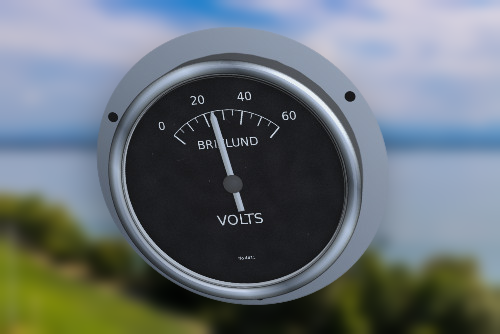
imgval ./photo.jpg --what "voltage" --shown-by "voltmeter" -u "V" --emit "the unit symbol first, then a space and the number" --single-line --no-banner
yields V 25
